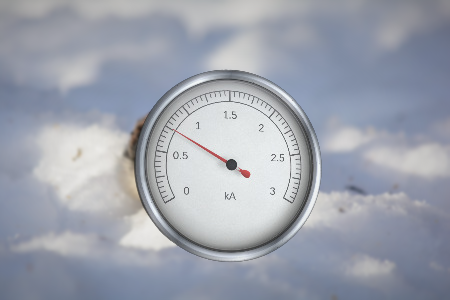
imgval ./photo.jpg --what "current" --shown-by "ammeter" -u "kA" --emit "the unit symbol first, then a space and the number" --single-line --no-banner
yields kA 0.75
